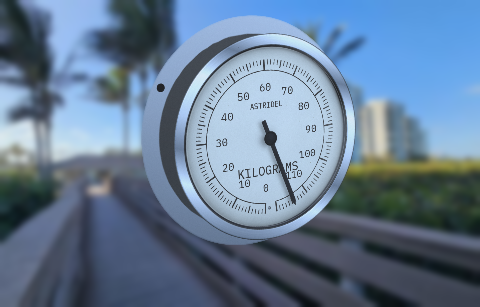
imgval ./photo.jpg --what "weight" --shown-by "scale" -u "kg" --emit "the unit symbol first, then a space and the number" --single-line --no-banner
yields kg 115
